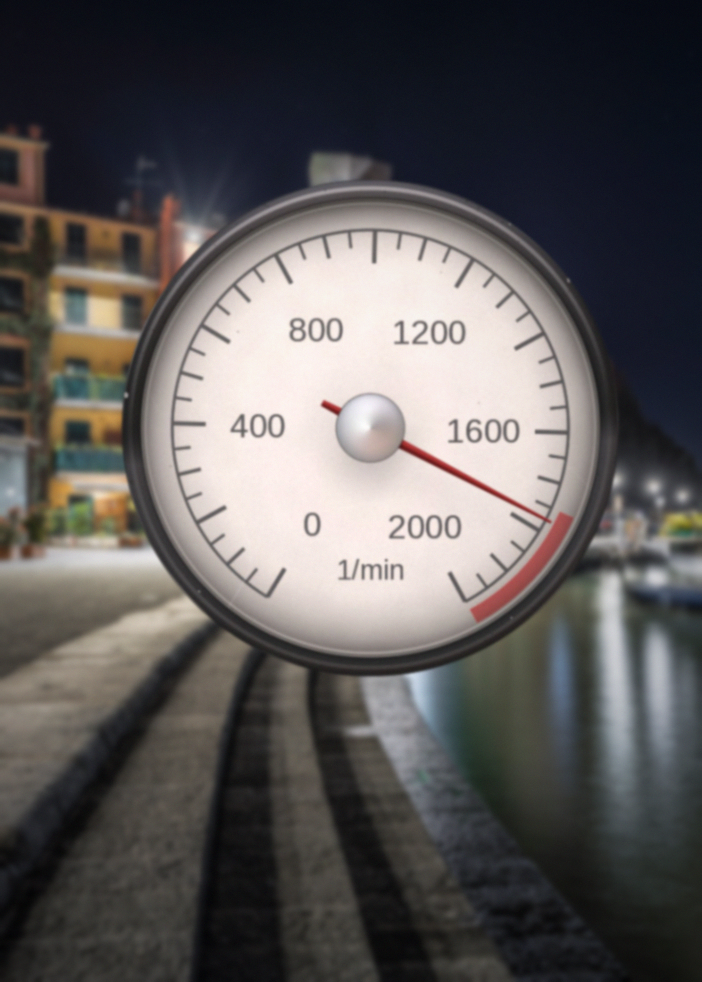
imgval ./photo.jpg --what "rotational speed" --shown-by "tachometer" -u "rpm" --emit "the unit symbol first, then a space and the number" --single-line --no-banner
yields rpm 1775
